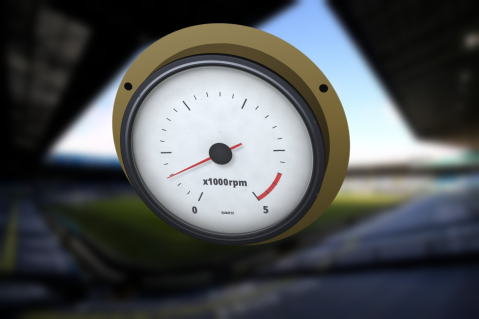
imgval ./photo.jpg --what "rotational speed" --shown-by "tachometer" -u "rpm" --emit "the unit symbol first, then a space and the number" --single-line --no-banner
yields rpm 600
